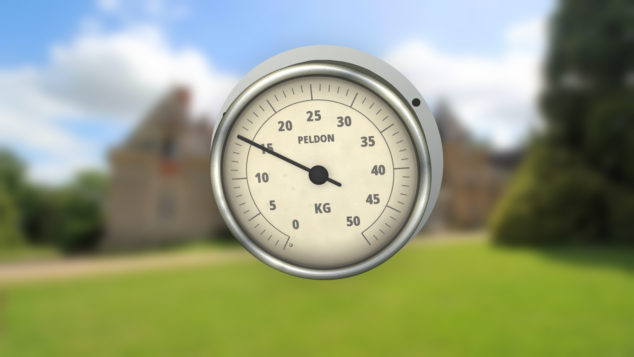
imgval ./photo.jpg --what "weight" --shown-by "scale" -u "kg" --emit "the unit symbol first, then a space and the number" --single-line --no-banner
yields kg 15
